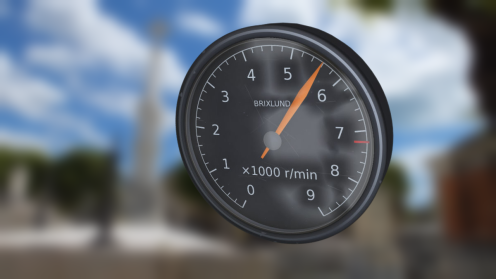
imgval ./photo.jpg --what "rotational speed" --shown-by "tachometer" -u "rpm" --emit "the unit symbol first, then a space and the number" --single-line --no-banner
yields rpm 5600
